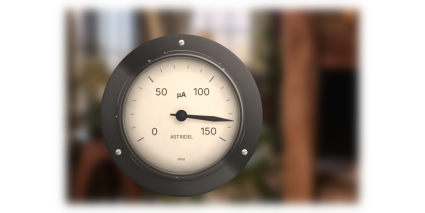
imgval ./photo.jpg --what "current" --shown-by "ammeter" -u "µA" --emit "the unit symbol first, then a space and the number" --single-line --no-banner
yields µA 135
